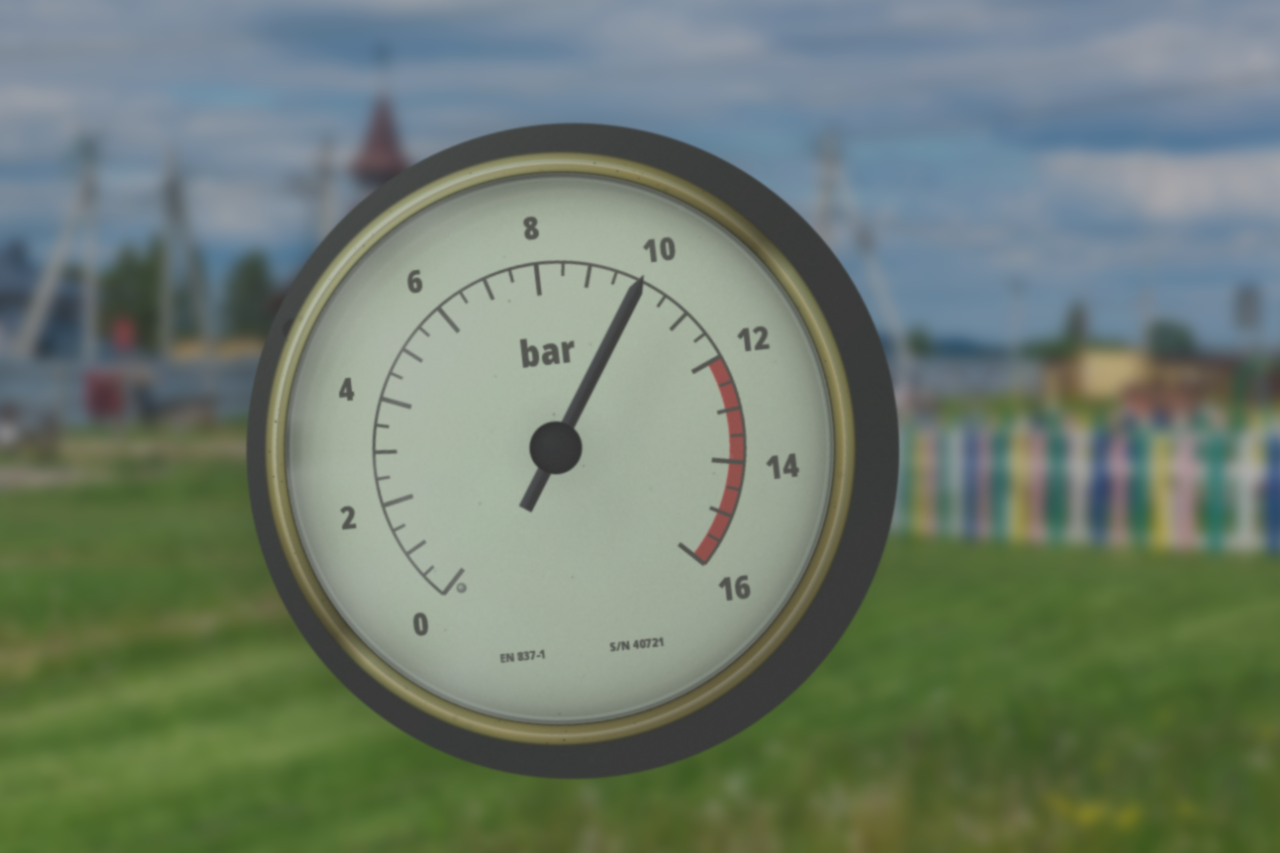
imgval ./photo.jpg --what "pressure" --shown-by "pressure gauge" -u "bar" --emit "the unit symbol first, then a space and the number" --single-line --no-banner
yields bar 10
